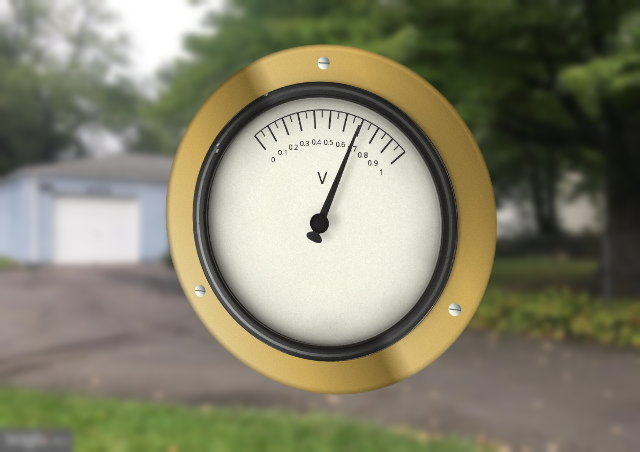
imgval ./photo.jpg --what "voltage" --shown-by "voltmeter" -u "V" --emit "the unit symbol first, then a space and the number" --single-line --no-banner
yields V 0.7
